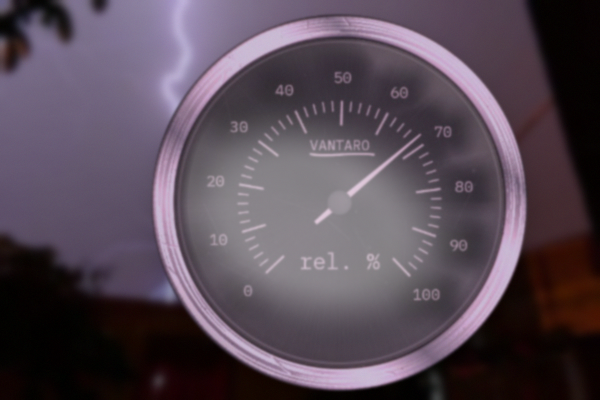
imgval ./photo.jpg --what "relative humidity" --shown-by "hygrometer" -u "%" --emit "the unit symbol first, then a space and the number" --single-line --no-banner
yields % 68
